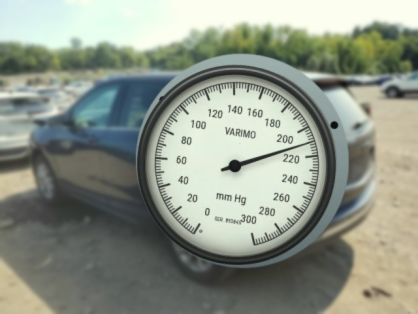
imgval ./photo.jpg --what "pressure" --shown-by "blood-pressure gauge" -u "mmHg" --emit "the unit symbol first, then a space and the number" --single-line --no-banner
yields mmHg 210
